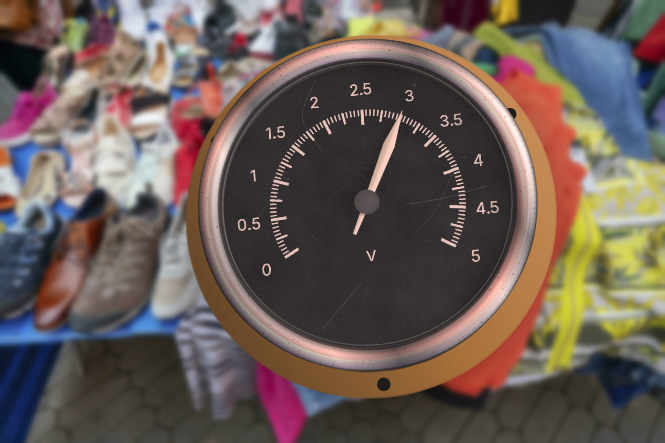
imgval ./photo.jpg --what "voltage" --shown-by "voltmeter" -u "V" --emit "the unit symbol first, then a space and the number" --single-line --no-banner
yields V 3
